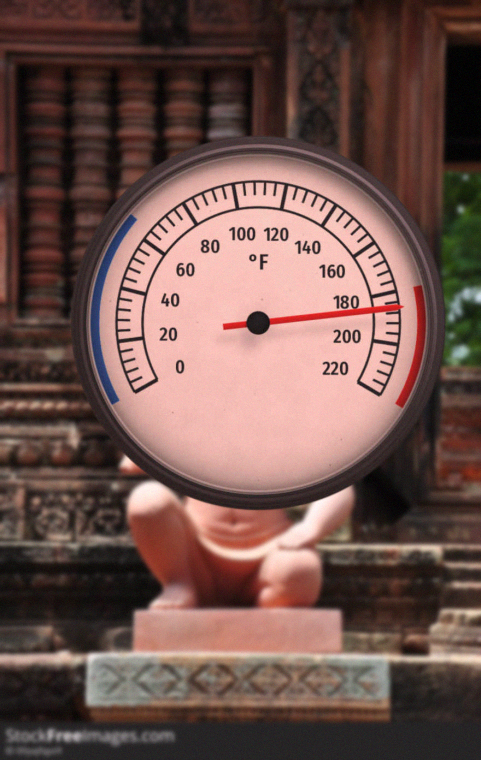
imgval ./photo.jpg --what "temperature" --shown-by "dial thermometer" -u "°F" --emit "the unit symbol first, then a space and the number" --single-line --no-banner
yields °F 186
